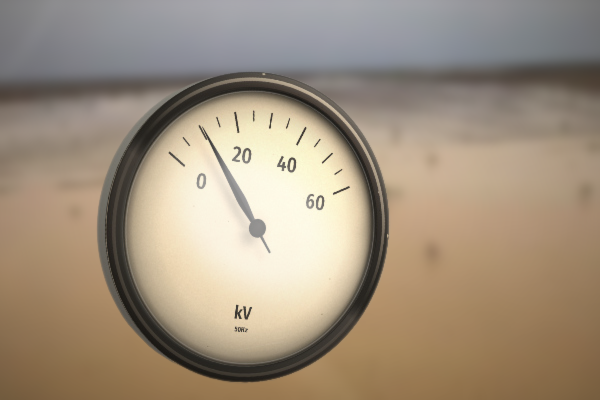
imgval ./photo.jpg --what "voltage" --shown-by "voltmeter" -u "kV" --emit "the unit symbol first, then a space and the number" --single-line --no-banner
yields kV 10
